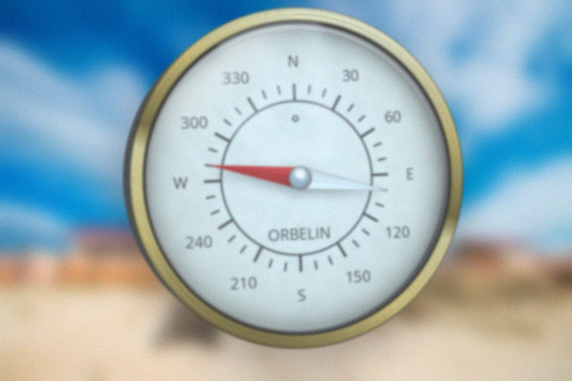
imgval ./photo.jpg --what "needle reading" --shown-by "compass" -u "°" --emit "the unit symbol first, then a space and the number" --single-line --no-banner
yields ° 280
